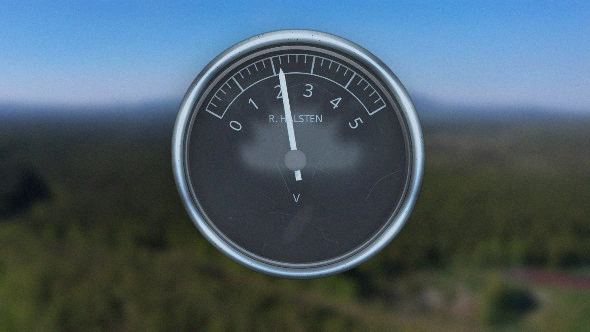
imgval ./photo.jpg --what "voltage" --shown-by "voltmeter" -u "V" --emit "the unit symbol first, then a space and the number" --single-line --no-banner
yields V 2.2
